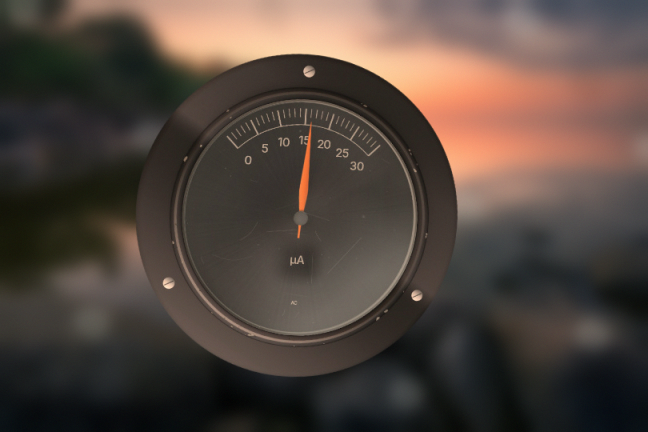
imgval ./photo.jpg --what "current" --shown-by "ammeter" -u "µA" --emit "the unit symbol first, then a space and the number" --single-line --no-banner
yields µA 16
